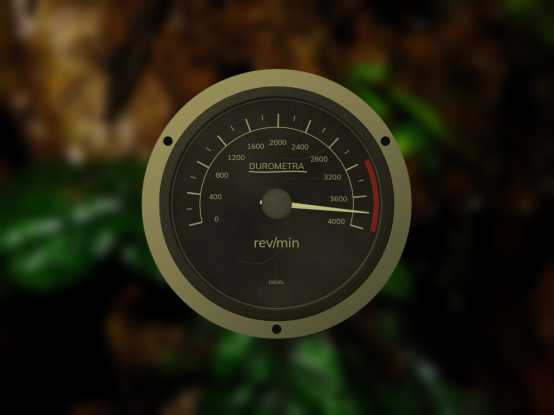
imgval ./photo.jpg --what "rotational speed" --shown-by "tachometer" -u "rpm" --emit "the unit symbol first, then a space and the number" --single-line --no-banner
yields rpm 3800
